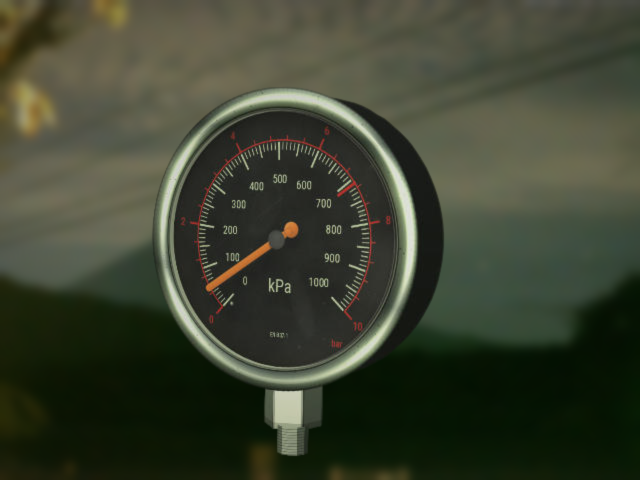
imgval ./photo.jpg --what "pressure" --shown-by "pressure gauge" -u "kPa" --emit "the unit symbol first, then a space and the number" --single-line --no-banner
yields kPa 50
